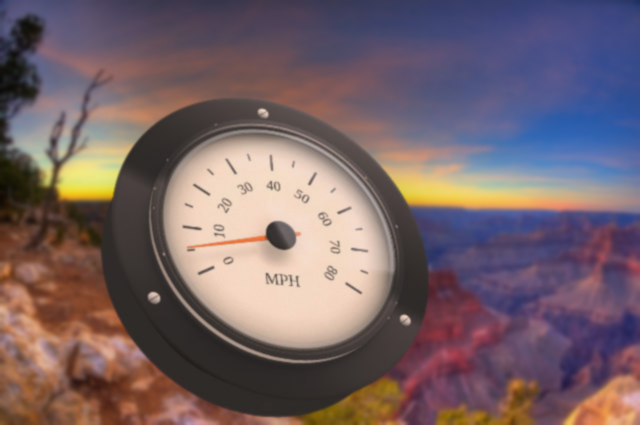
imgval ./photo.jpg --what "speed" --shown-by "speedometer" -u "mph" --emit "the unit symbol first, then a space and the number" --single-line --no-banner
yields mph 5
